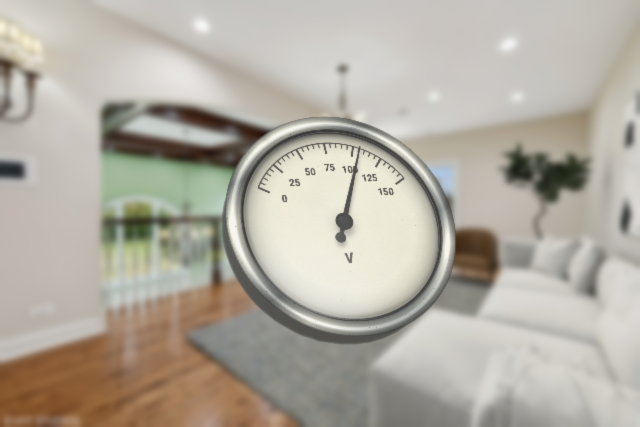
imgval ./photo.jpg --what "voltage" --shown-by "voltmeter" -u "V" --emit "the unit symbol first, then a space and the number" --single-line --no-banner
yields V 105
